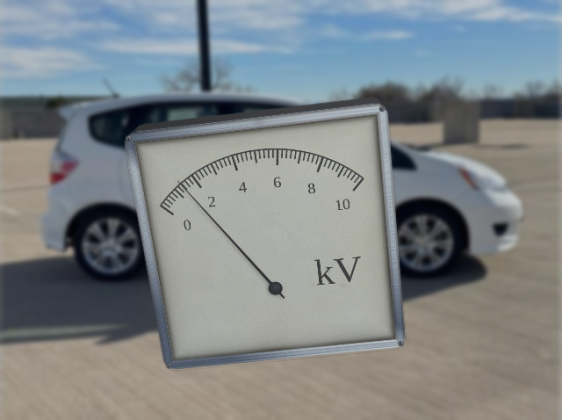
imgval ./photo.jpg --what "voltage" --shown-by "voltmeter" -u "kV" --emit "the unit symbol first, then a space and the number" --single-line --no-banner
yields kV 1.4
